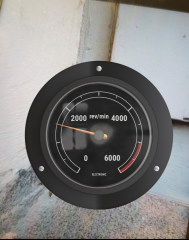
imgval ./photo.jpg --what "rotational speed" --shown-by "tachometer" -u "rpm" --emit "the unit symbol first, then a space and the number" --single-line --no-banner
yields rpm 1500
